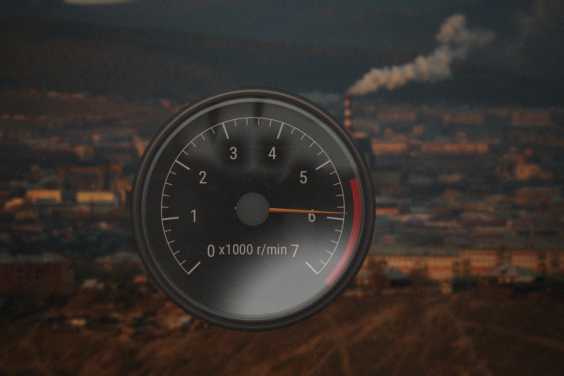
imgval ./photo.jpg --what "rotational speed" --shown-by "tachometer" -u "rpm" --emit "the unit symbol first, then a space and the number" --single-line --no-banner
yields rpm 5900
